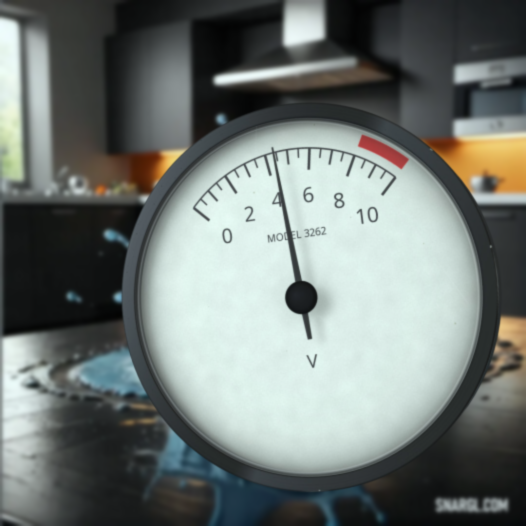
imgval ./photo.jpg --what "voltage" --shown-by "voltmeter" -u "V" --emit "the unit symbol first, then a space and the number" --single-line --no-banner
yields V 4.5
